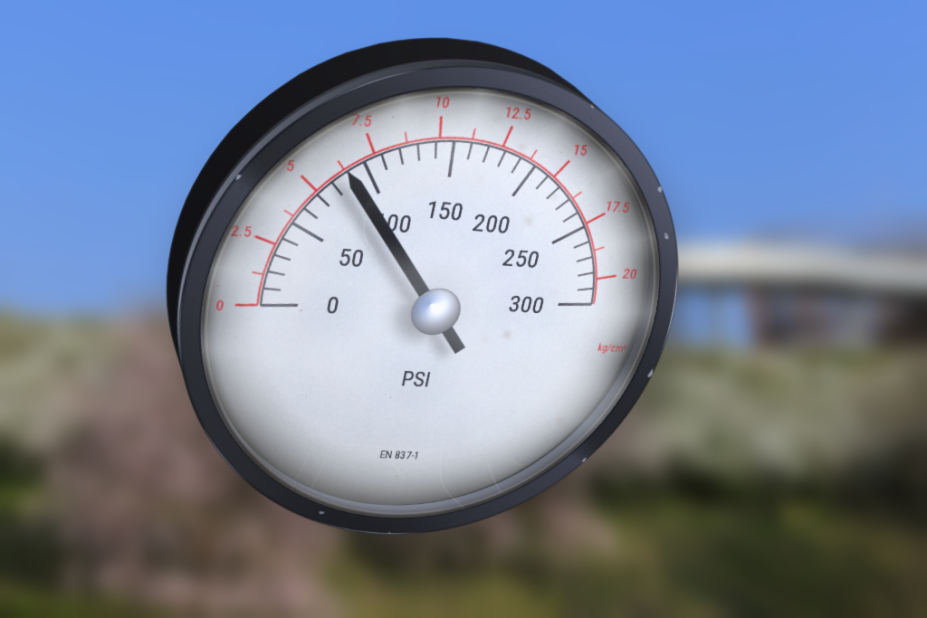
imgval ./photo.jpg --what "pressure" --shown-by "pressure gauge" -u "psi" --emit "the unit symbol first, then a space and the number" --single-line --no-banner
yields psi 90
